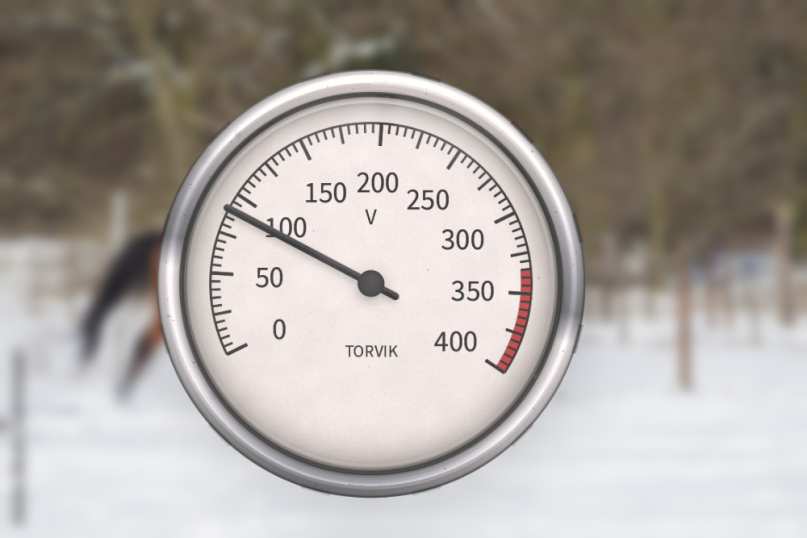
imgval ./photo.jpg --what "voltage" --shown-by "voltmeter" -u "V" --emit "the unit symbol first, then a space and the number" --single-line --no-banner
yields V 90
